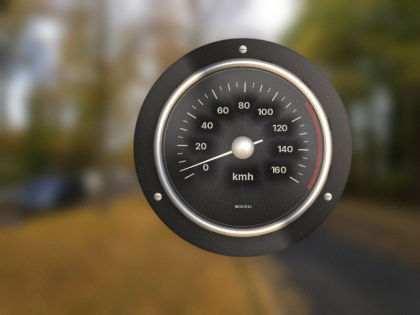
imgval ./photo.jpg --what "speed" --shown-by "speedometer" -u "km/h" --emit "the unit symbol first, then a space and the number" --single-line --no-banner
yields km/h 5
